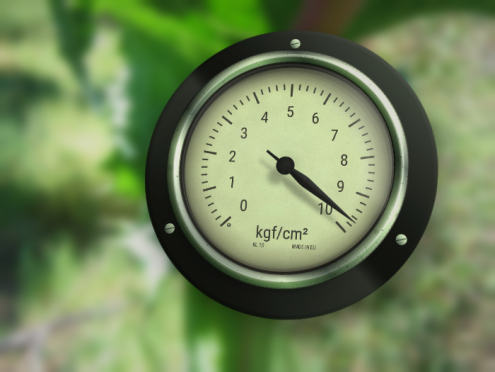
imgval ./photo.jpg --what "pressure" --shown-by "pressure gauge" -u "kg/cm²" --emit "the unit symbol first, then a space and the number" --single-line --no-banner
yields kg/cm² 9.7
